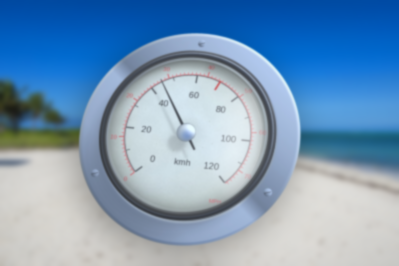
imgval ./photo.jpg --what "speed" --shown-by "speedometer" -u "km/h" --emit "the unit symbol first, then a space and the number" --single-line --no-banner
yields km/h 45
